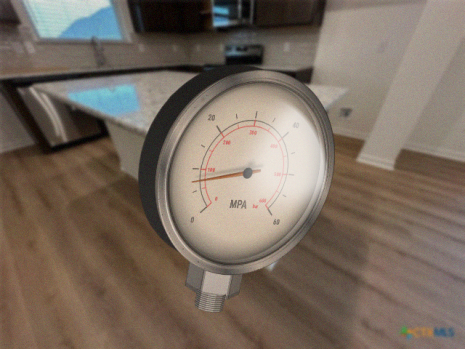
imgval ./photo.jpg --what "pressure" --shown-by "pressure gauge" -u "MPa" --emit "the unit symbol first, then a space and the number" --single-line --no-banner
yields MPa 7.5
